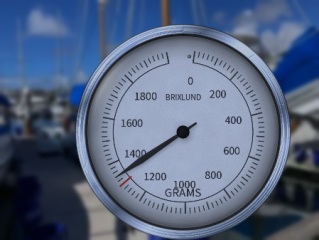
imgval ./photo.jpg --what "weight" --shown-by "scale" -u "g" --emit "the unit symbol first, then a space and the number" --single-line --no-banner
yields g 1340
